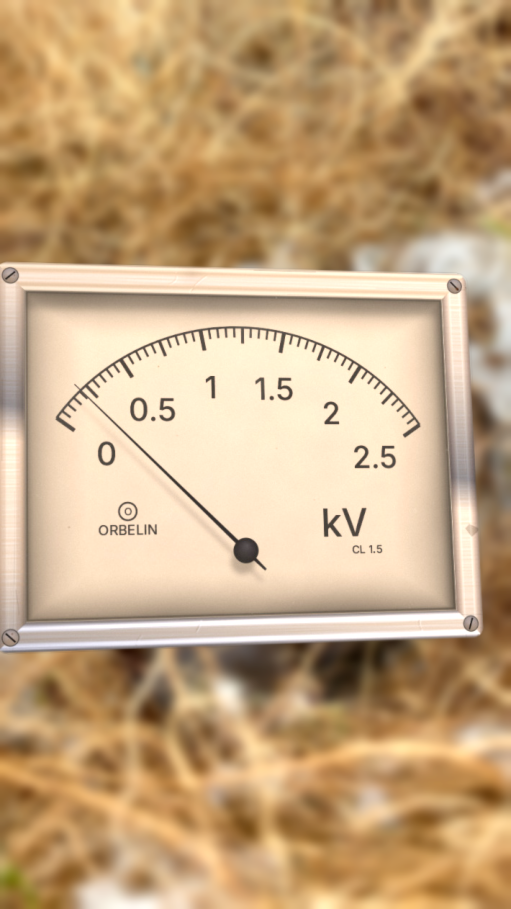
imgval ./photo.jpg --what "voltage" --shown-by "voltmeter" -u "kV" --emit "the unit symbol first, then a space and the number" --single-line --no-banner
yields kV 0.2
